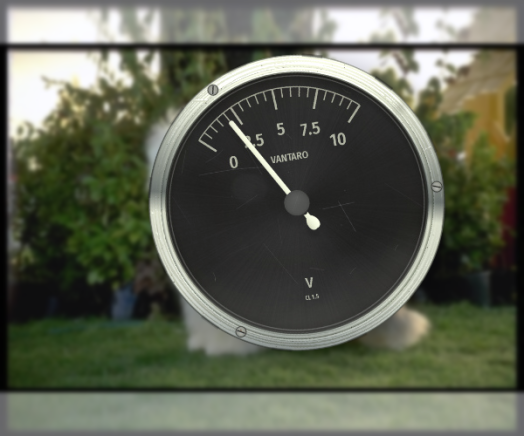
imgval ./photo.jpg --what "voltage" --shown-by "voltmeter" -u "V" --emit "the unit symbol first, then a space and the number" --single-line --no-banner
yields V 2
